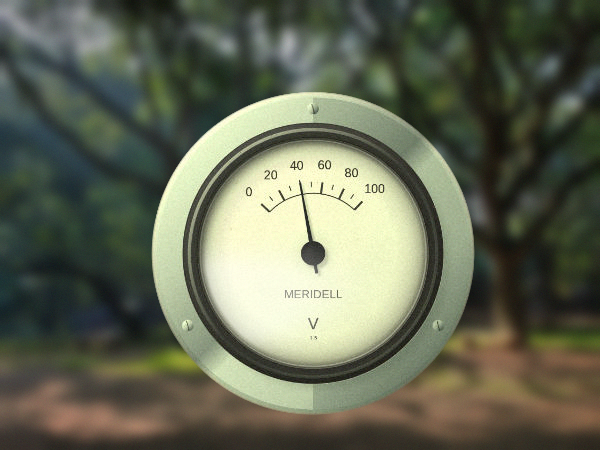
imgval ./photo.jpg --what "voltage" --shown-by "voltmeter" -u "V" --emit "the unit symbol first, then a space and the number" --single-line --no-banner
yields V 40
